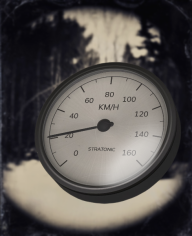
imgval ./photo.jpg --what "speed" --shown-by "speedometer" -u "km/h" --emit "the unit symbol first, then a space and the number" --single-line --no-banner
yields km/h 20
